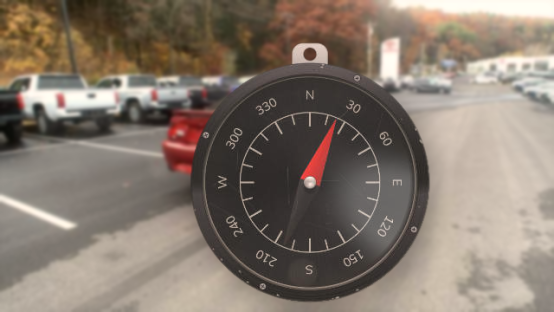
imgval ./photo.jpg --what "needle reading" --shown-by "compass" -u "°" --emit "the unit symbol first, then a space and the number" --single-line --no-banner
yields ° 22.5
